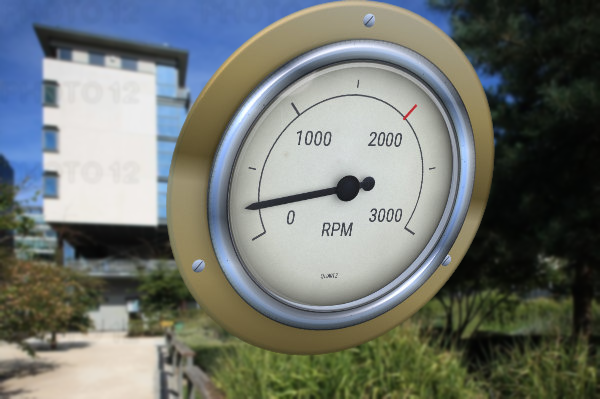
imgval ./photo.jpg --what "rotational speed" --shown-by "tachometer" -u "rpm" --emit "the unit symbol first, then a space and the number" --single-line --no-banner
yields rpm 250
